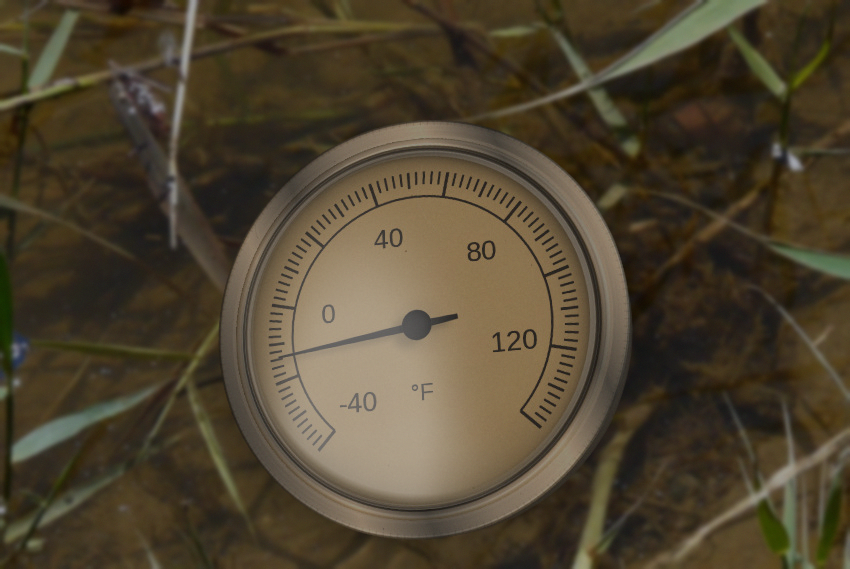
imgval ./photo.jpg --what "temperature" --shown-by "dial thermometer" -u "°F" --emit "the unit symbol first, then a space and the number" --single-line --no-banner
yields °F -14
